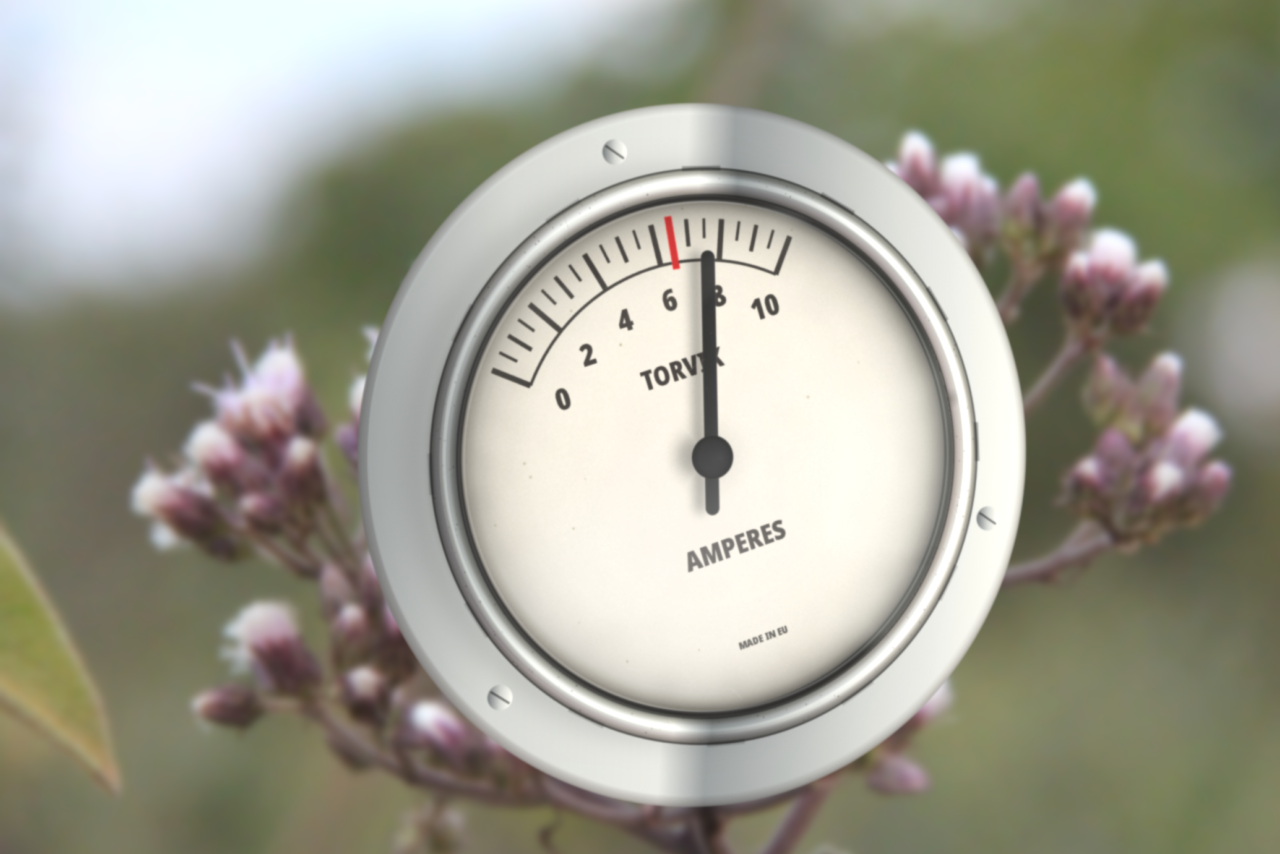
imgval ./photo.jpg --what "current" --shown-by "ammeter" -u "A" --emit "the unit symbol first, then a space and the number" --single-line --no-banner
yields A 7.5
